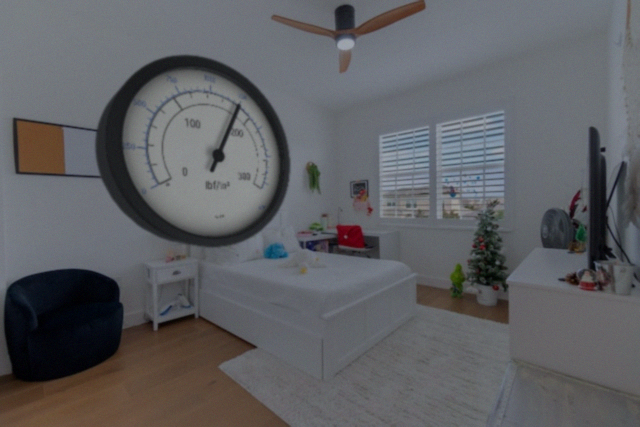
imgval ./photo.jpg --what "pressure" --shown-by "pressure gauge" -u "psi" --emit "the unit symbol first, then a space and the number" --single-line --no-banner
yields psi 180
